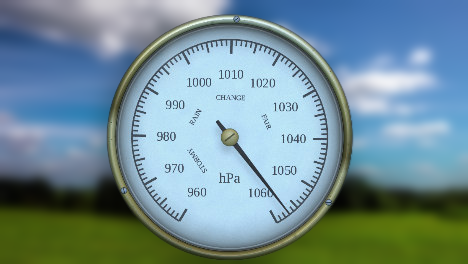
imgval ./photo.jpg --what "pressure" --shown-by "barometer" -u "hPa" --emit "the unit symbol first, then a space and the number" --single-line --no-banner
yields hPa 1057
